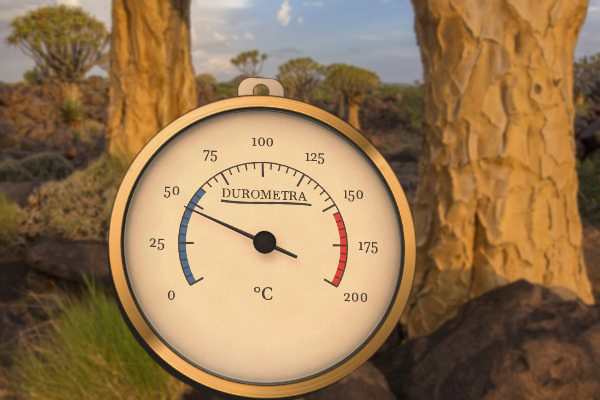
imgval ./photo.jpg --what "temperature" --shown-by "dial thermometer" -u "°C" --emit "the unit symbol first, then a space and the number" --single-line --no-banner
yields °C 45
